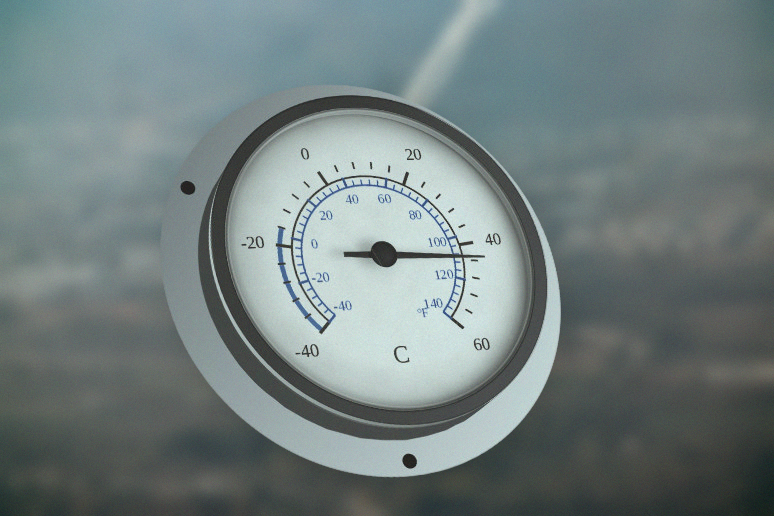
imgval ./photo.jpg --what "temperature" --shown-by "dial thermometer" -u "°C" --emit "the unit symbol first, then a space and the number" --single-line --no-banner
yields °C 44
